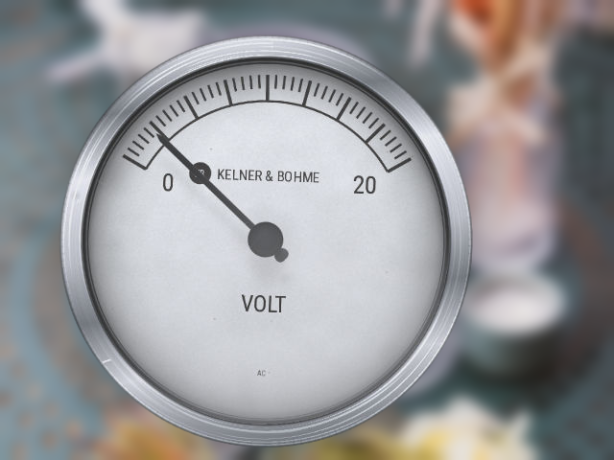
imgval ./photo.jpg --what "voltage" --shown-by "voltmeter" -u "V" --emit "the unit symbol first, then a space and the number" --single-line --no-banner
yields V 2.25
